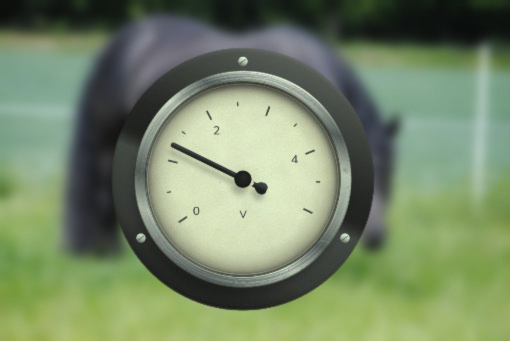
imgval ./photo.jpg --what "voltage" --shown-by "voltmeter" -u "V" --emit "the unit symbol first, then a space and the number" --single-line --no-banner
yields V 1.25
